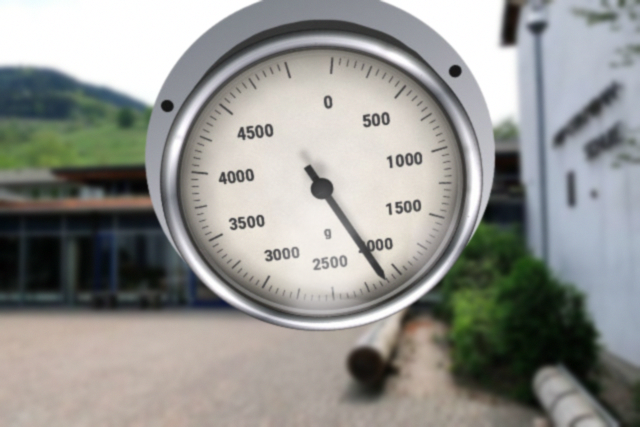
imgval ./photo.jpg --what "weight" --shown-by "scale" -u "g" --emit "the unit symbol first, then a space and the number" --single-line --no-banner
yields g 2100
